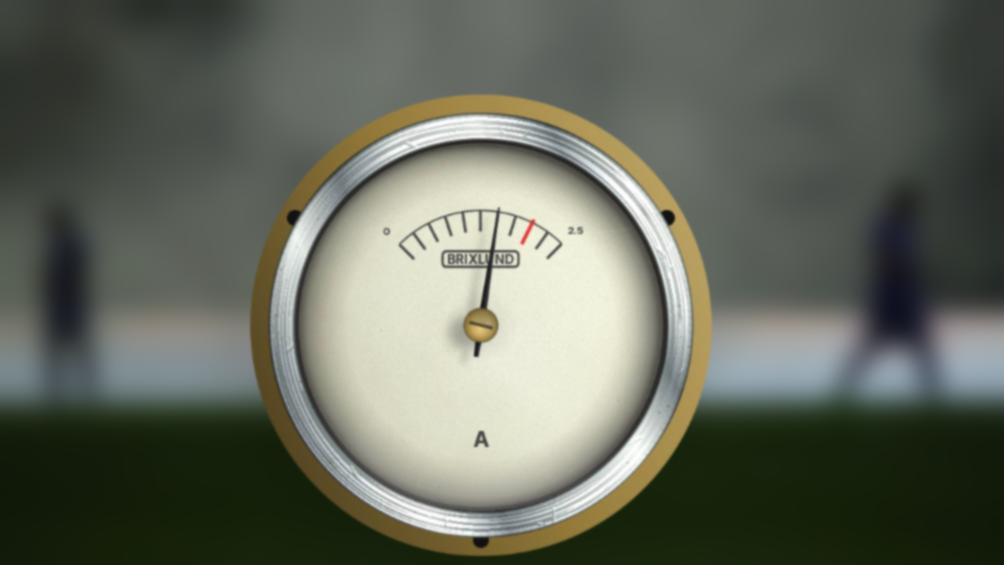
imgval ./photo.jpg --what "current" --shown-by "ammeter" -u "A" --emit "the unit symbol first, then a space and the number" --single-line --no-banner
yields A 1.5
